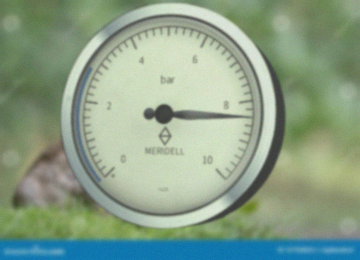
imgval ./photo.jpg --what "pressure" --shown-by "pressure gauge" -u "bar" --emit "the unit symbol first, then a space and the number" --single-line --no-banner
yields bar 8.4
